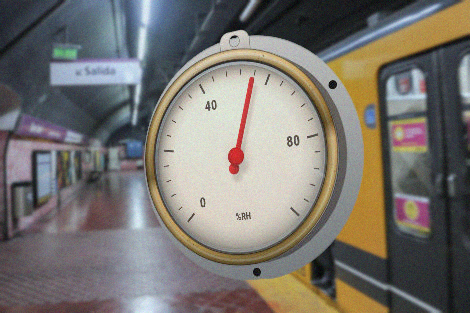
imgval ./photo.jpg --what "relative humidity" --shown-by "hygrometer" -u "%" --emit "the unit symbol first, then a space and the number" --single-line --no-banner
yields % 56
